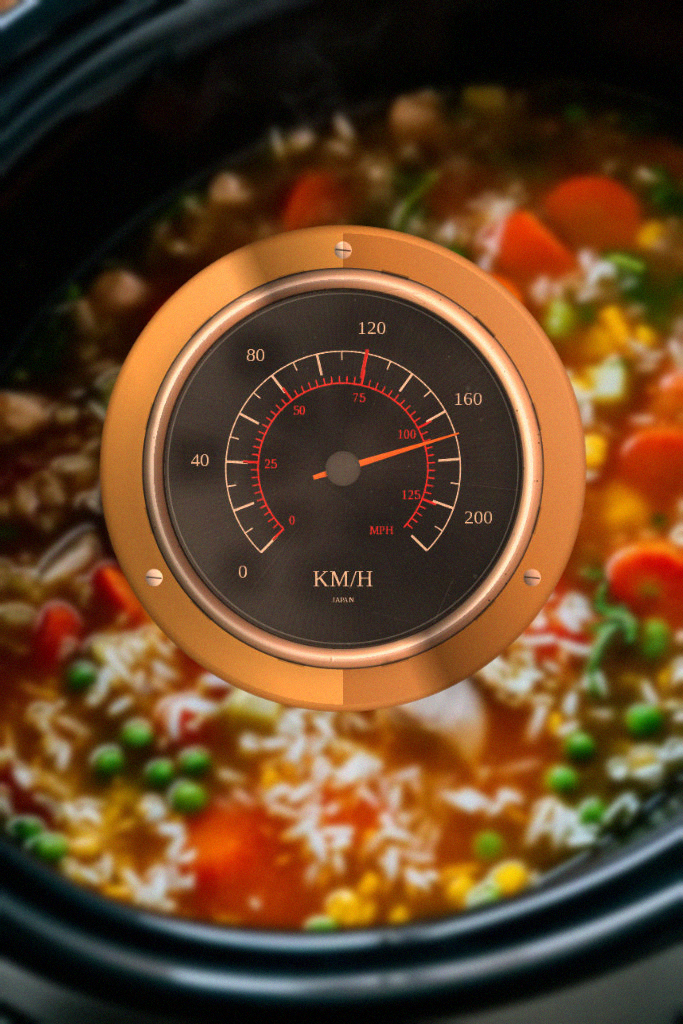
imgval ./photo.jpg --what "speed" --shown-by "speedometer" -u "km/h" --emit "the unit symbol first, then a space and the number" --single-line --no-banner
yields km/h 170
